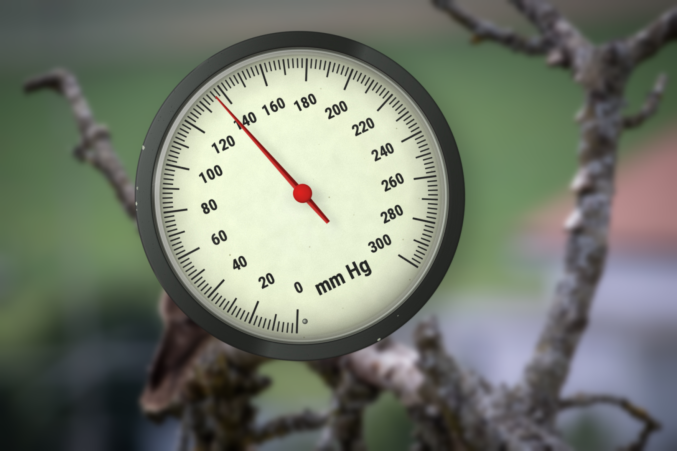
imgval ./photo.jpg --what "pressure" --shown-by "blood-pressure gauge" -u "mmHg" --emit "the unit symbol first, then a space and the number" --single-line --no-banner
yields mmHg 136
